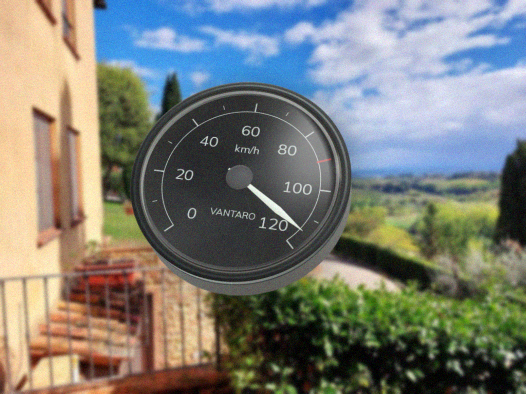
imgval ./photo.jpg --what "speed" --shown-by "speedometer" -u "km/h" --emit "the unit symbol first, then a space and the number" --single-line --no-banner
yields km/h 115
